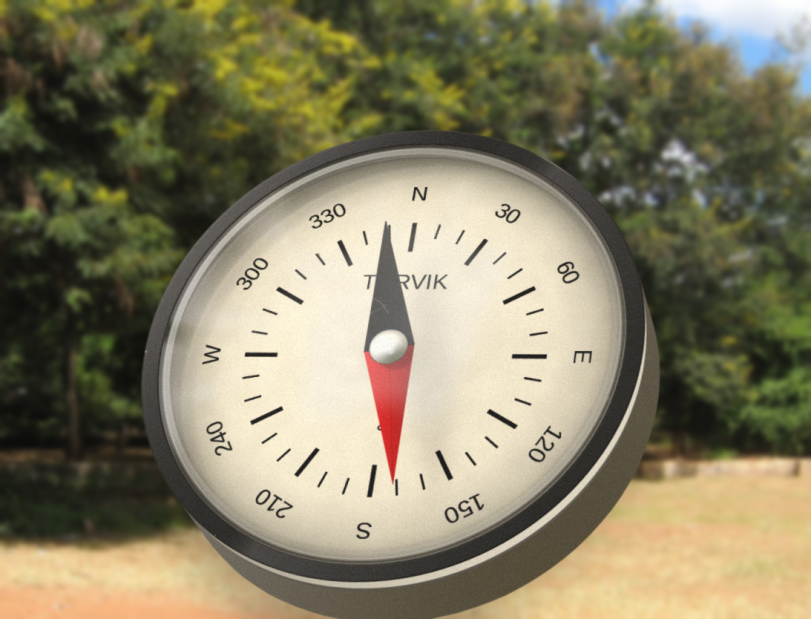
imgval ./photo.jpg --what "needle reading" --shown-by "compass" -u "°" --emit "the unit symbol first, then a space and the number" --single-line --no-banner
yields ° 170
